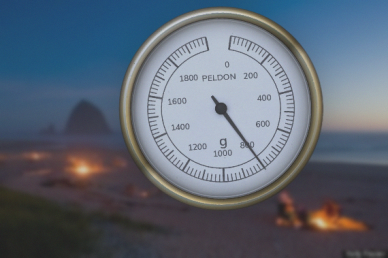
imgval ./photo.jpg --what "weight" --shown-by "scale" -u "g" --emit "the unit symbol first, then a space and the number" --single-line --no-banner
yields g 800
